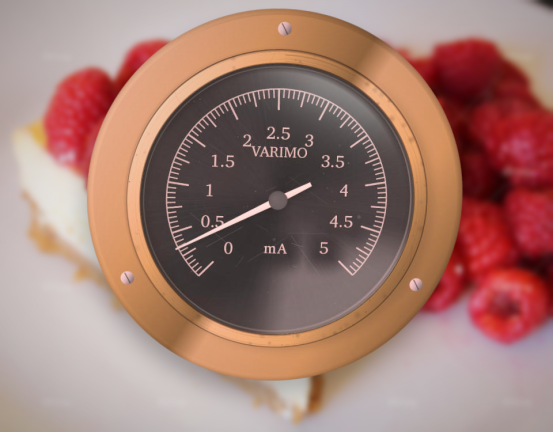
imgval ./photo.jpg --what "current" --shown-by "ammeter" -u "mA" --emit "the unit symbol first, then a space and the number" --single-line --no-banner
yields mA 0.35
